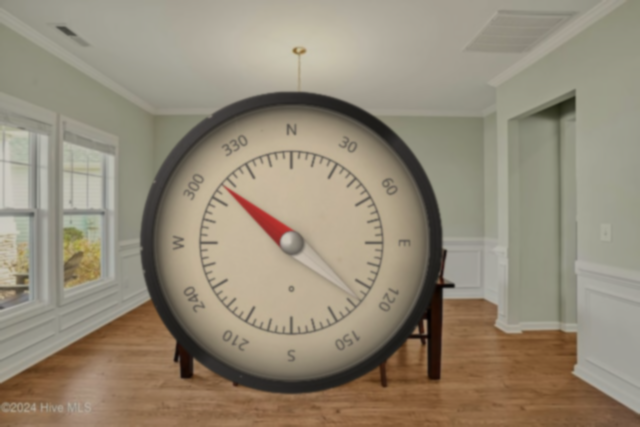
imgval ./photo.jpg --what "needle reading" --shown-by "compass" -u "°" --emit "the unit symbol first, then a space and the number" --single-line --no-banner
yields ° 310
